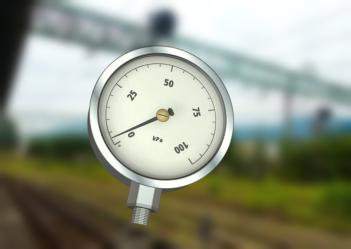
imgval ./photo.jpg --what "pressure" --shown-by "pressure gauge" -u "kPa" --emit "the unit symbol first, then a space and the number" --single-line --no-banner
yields kPa 2.5
